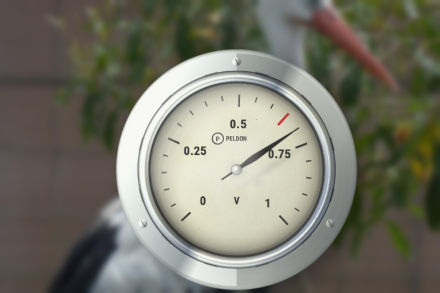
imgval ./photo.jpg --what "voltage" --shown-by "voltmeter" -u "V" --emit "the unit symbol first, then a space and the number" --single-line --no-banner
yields V 0.7
